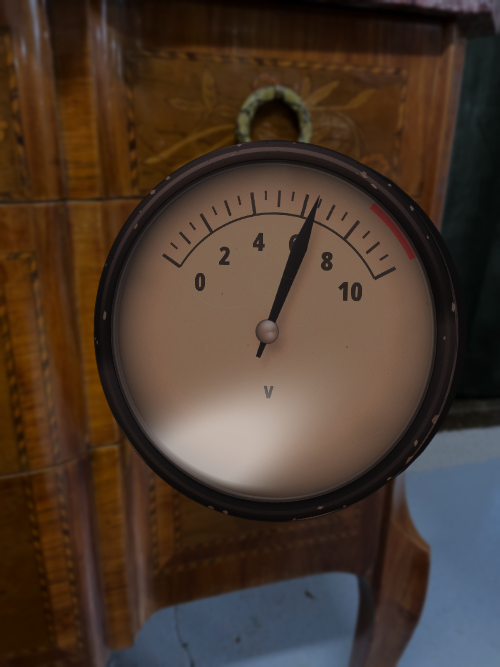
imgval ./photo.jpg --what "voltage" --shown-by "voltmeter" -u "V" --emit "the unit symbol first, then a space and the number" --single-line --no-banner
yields V 6.5
